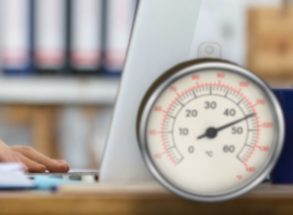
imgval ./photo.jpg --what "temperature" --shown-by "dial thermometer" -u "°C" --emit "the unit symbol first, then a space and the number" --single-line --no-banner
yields °C 45
